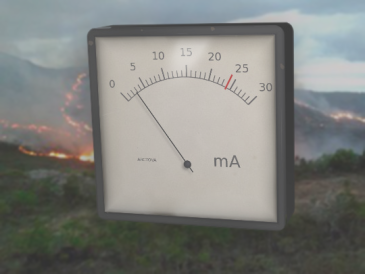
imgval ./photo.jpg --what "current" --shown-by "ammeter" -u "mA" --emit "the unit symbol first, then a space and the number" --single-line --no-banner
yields mA 3
